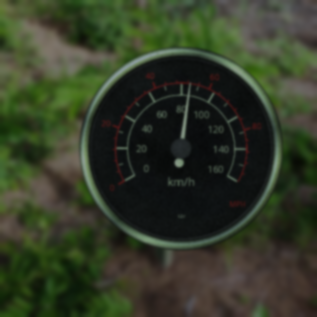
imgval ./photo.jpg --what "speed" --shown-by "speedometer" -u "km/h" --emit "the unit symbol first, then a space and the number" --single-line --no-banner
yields km/h 85
